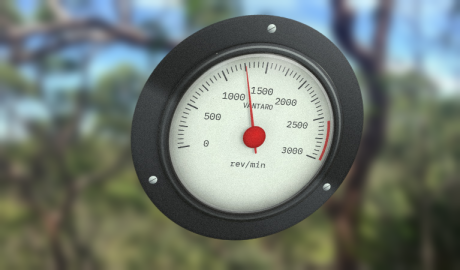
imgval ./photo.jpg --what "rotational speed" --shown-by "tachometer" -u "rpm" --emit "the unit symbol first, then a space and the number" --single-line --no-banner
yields rpm 1250
